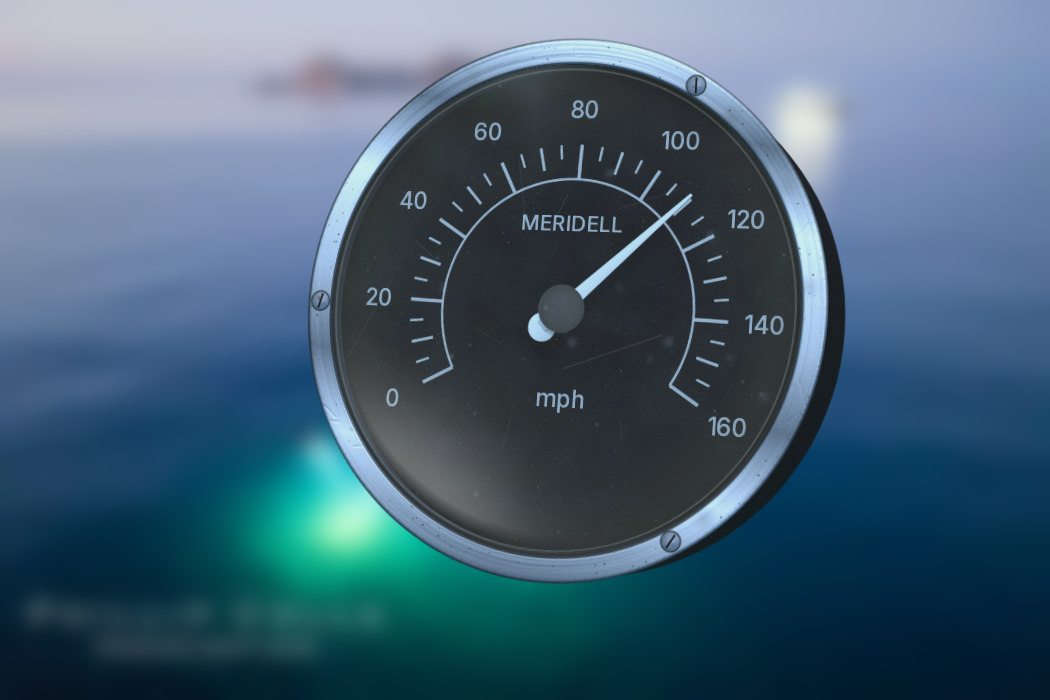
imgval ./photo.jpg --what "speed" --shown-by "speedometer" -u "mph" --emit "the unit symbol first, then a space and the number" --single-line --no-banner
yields mph 110
